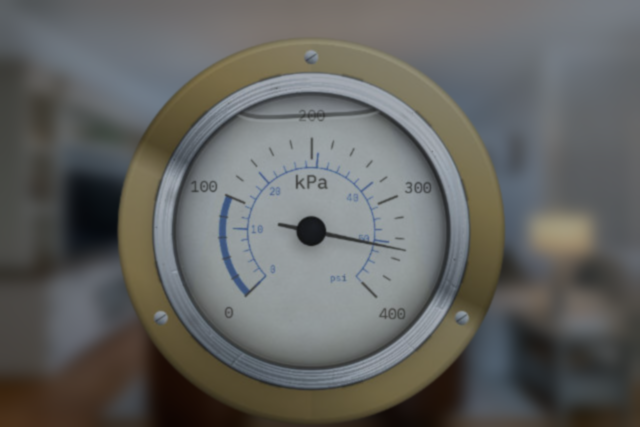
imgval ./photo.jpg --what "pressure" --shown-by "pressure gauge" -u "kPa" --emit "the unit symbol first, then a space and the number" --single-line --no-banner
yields kPa 350
